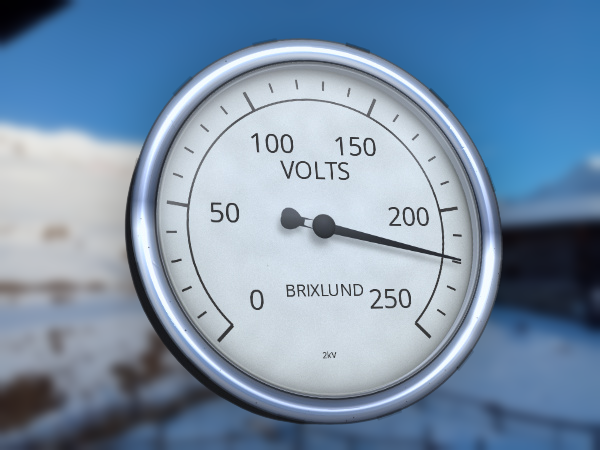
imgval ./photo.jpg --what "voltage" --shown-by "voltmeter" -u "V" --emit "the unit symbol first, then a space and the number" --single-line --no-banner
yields V 220
